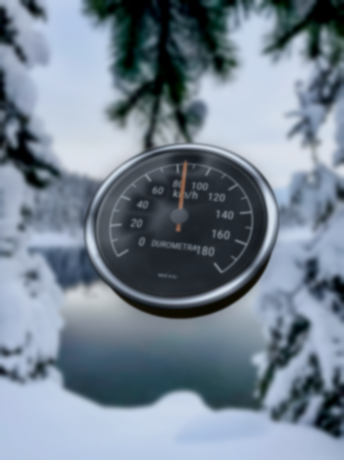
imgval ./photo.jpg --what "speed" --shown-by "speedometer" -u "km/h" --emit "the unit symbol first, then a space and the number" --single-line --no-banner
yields km/h 85
